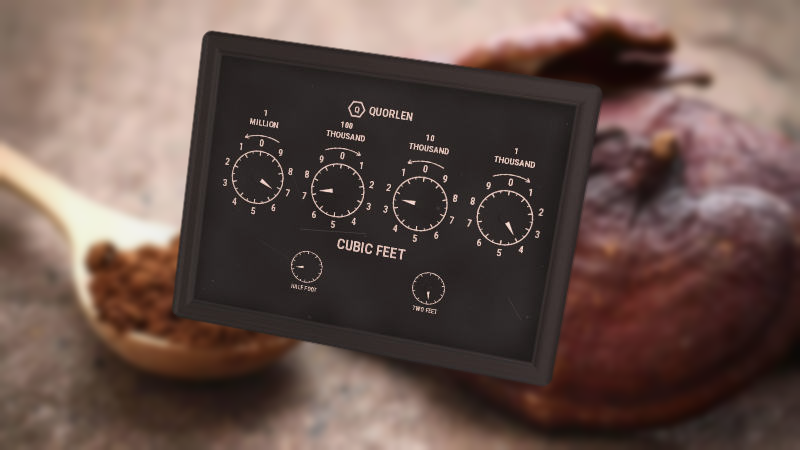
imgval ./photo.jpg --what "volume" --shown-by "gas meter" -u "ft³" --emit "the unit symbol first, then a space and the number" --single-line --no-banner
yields ft³ 672400
